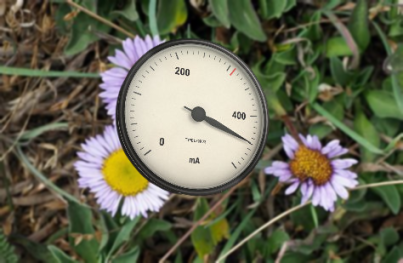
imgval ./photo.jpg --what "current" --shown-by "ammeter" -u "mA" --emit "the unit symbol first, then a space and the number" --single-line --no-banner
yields mA 450
